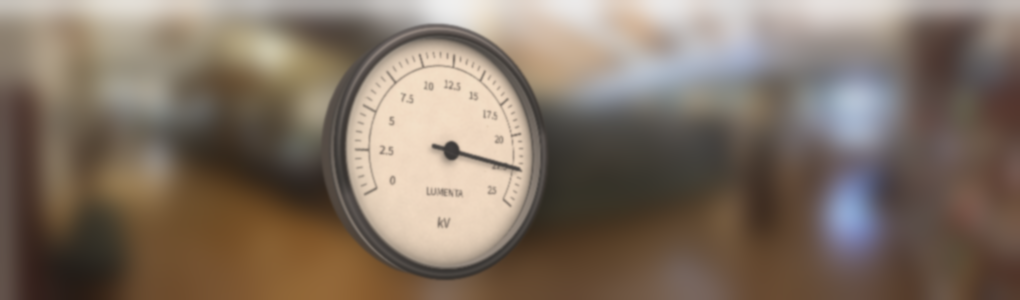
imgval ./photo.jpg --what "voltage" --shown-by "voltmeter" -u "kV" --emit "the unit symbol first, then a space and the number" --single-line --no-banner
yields kV 22.5
